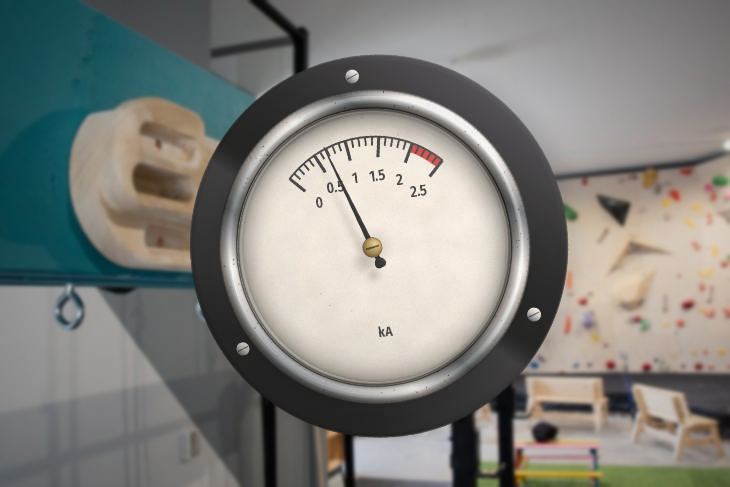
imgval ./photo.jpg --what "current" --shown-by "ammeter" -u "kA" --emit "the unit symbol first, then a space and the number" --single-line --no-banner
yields kA 0.7
